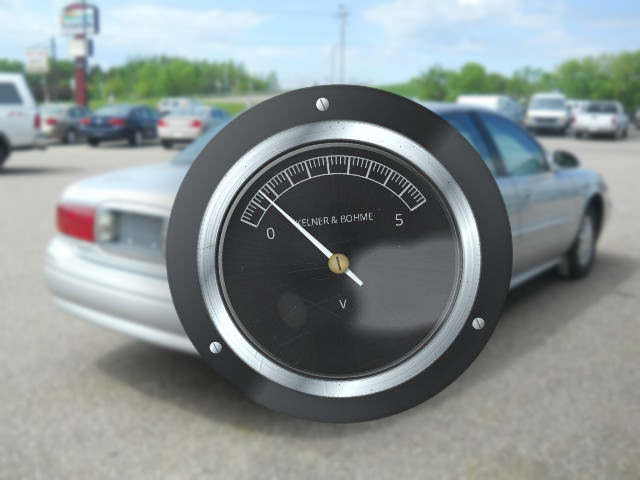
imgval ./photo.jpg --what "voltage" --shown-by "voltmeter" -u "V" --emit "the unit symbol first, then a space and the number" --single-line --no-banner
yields V 0.8
